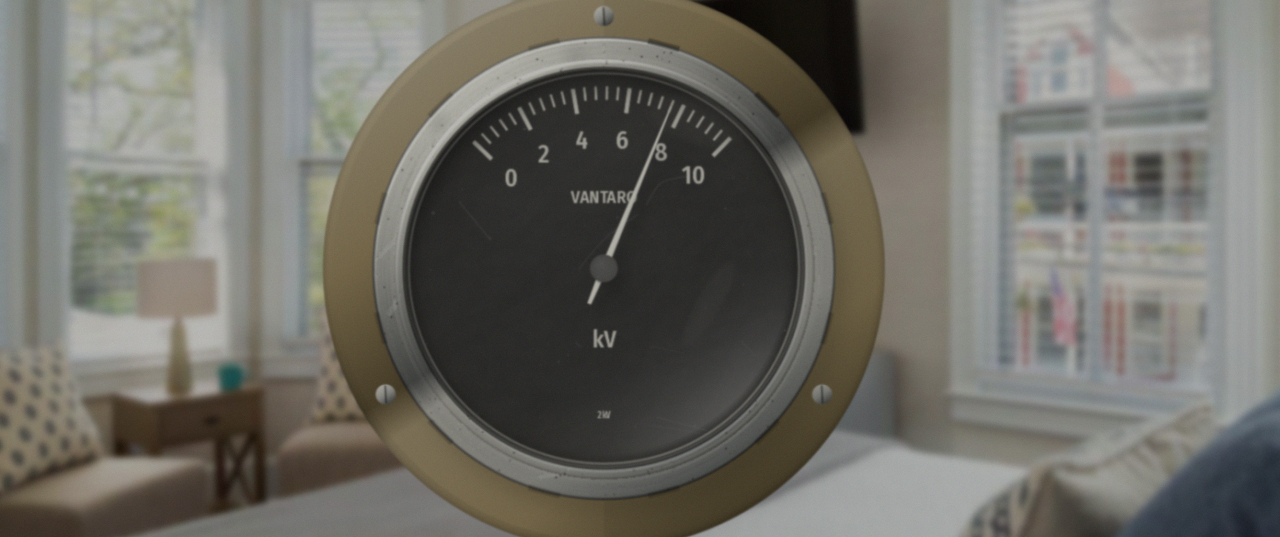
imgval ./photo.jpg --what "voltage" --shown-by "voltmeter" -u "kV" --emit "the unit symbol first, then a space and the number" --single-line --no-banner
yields kV 7.6
